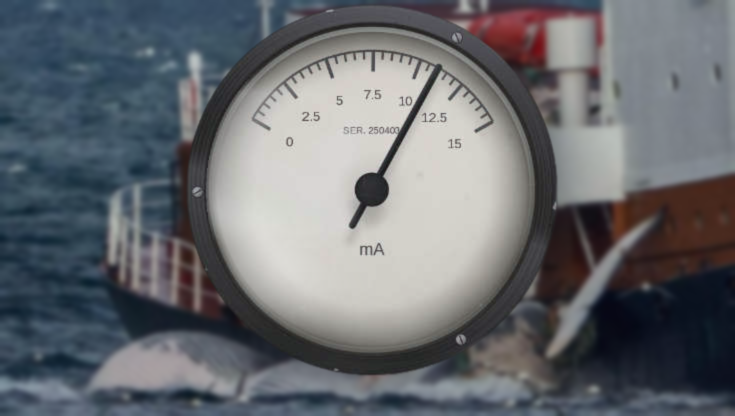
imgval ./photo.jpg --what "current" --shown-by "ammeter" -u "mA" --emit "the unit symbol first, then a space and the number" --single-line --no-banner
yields mA 11
